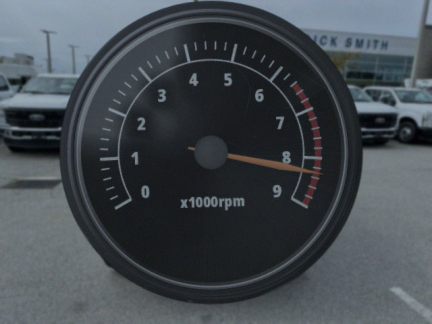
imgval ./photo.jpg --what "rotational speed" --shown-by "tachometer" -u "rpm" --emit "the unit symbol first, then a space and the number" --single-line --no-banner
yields rpm 8300
